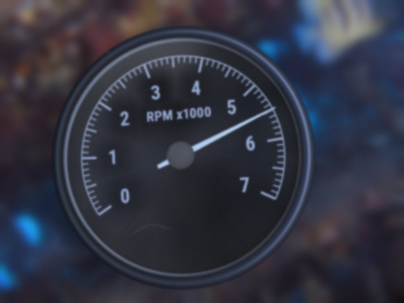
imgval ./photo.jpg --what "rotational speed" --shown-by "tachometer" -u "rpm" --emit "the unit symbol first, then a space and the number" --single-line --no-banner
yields rpm 5500
